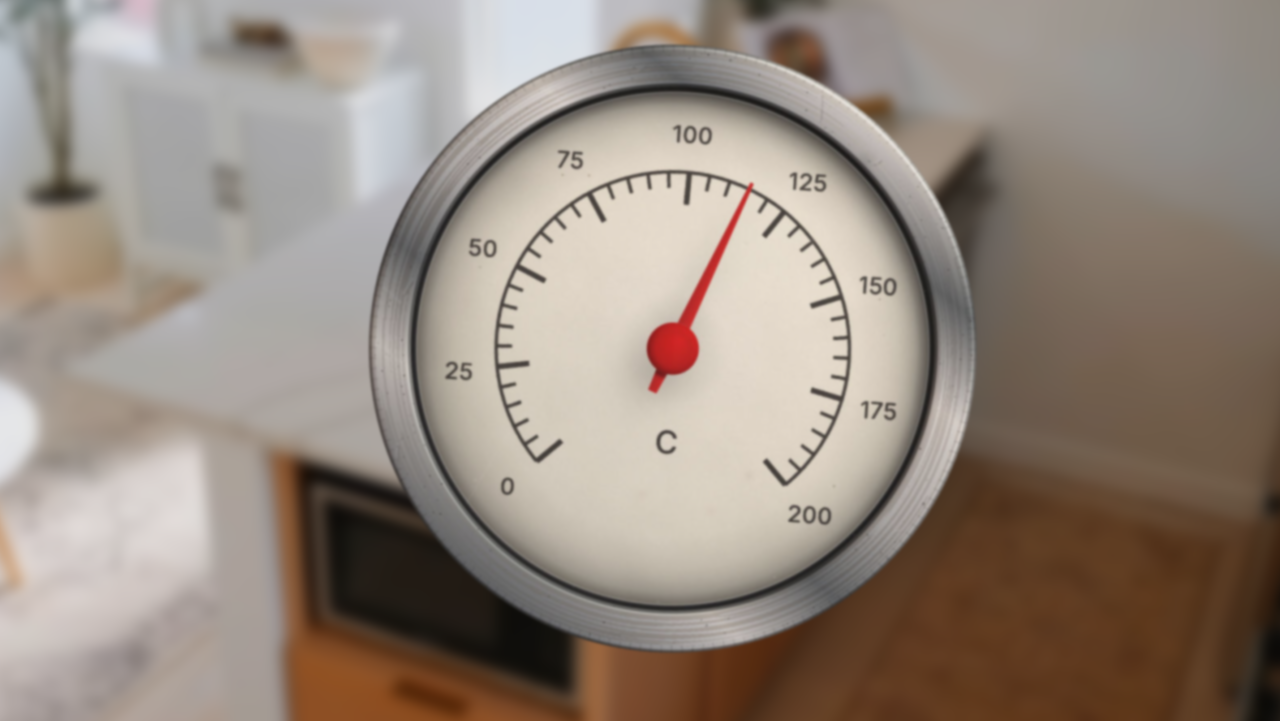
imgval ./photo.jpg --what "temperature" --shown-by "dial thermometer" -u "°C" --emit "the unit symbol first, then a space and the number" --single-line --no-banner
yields °C 115
